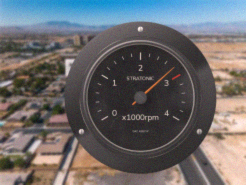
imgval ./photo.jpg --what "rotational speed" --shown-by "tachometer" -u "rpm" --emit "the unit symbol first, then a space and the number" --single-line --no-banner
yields rpm 2800
